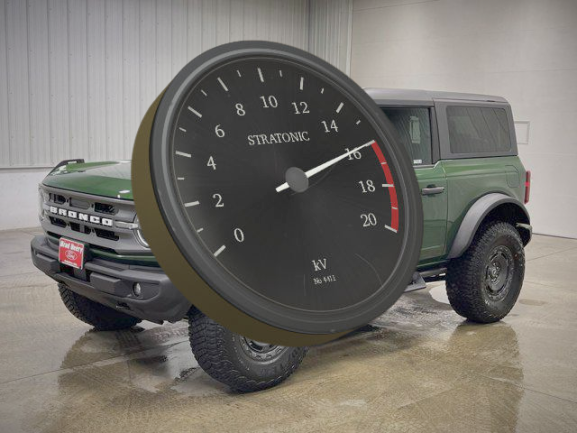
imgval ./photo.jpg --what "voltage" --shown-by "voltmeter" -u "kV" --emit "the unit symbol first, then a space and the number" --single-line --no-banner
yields kV 16
